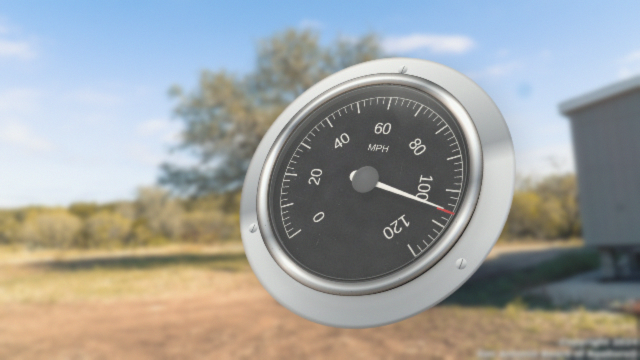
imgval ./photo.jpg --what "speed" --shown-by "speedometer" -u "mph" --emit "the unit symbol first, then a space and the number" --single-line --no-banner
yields mph 106
